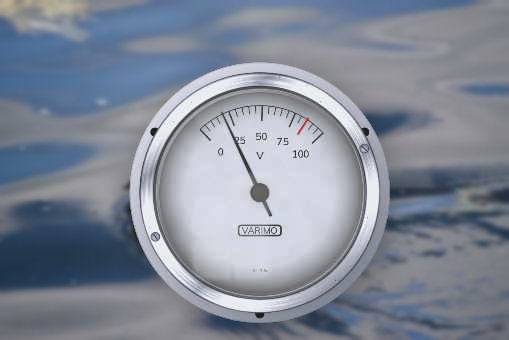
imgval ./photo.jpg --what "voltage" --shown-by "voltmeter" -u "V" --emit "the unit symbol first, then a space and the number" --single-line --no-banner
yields V 20
